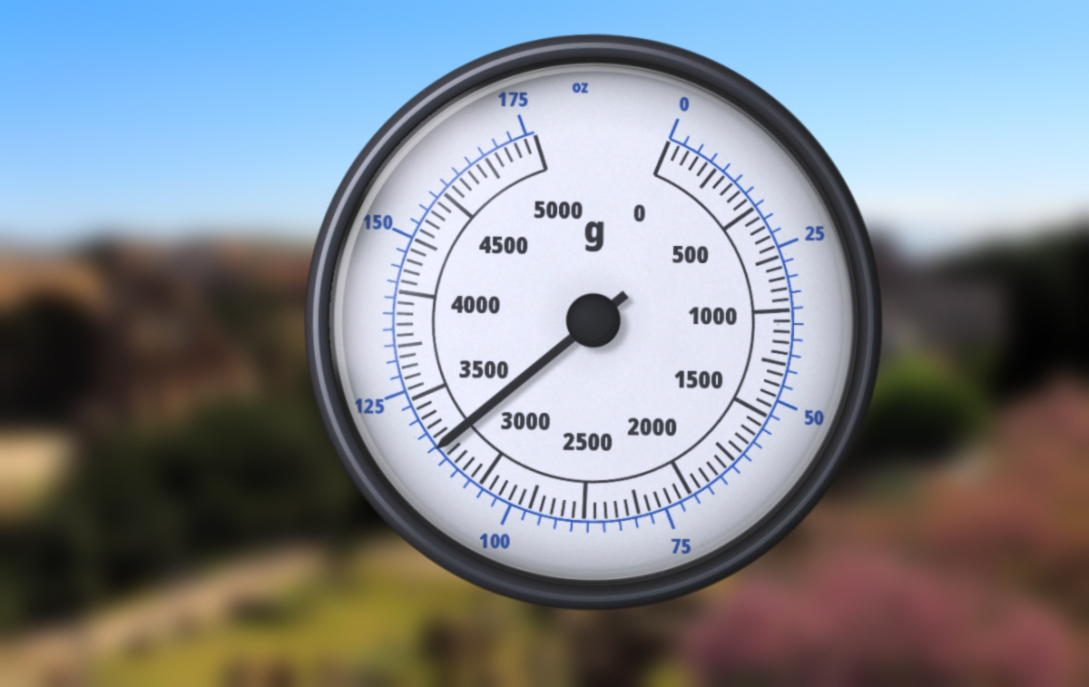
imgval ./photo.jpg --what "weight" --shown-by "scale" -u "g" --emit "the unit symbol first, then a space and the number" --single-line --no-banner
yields g 3250
